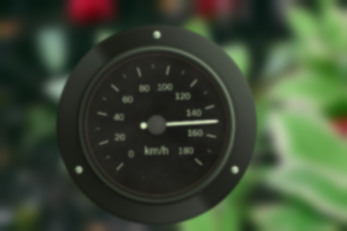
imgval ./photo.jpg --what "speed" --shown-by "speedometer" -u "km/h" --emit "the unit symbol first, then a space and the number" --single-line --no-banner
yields km/h 150
